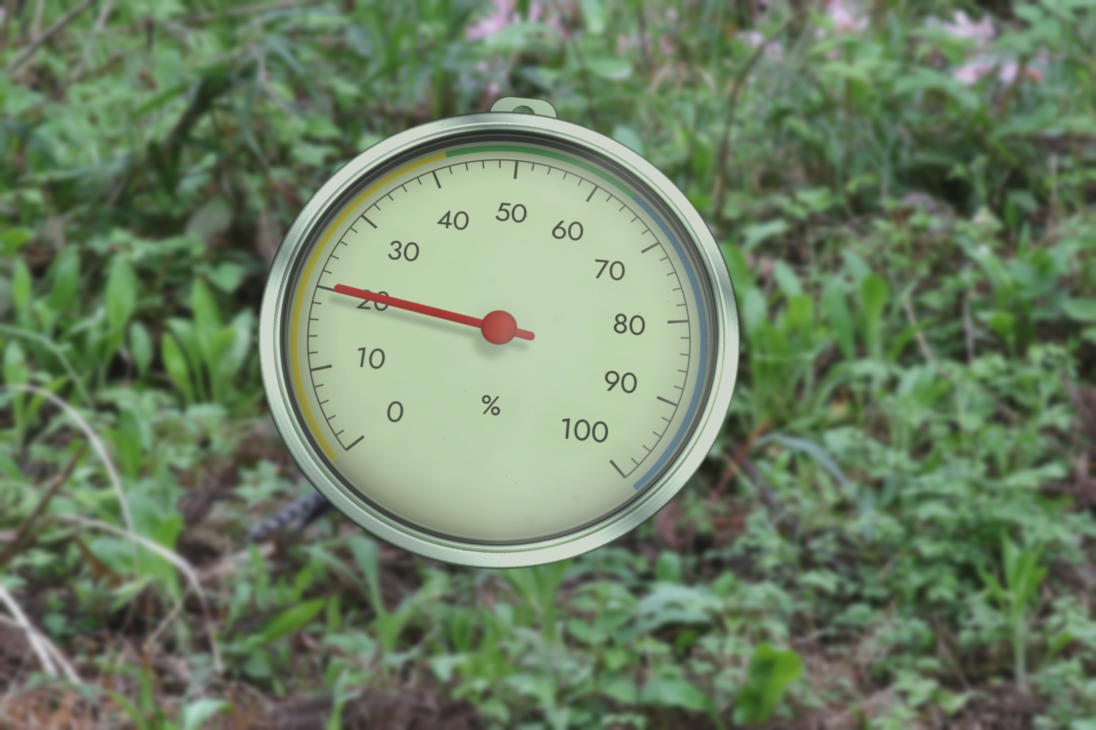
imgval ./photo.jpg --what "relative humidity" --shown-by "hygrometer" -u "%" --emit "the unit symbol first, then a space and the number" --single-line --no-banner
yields % 20
